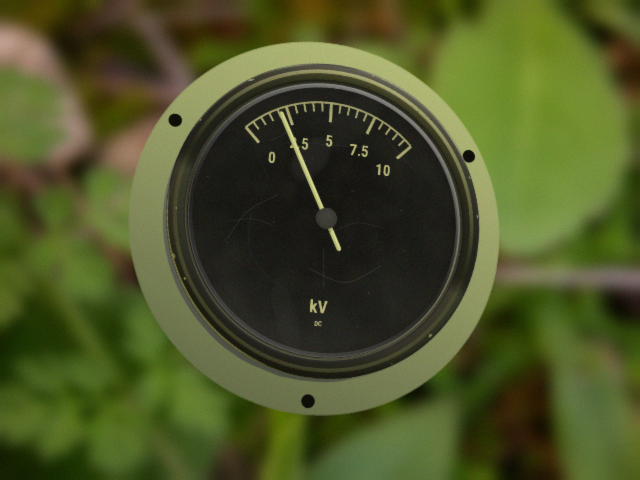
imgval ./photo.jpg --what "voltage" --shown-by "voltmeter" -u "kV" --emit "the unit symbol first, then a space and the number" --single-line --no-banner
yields kV 2
